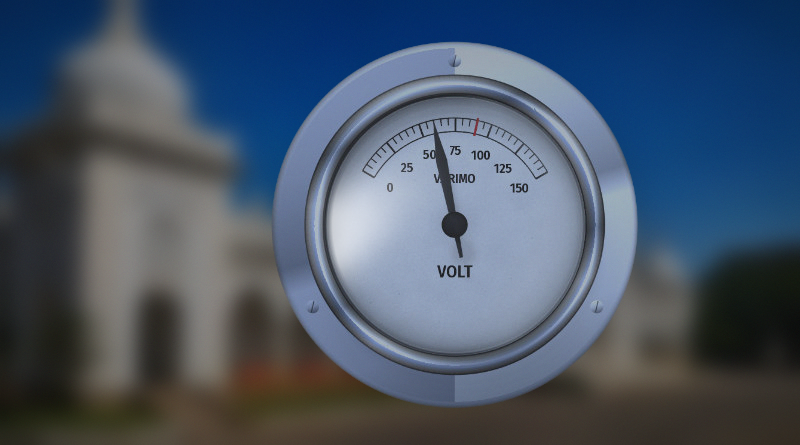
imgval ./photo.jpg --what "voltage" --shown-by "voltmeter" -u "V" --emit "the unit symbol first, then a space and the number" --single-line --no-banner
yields V 60
